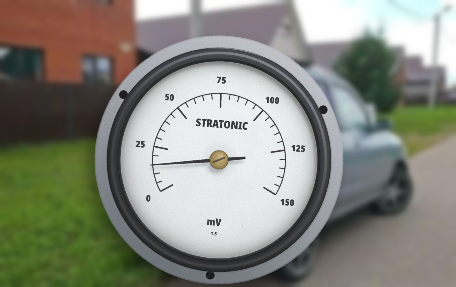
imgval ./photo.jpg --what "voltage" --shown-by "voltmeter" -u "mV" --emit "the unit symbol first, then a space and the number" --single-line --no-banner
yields mV 15
